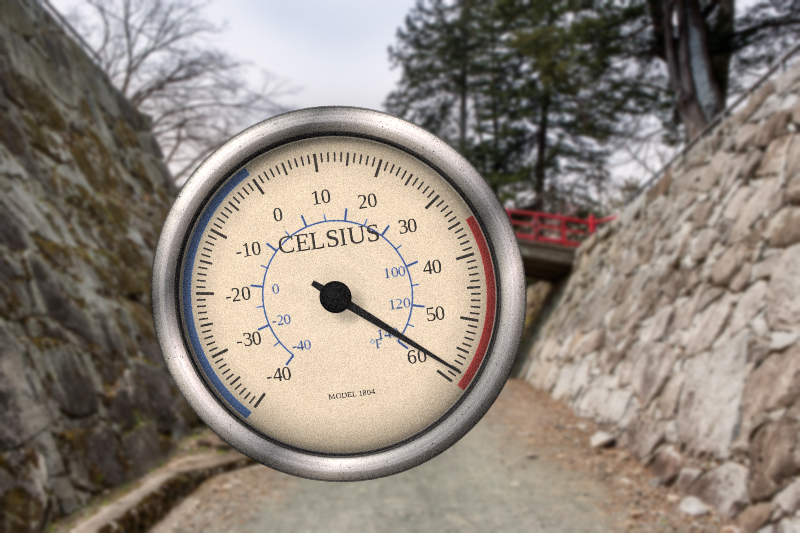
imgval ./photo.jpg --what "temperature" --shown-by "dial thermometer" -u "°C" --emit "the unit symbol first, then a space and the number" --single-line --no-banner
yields °C 58
